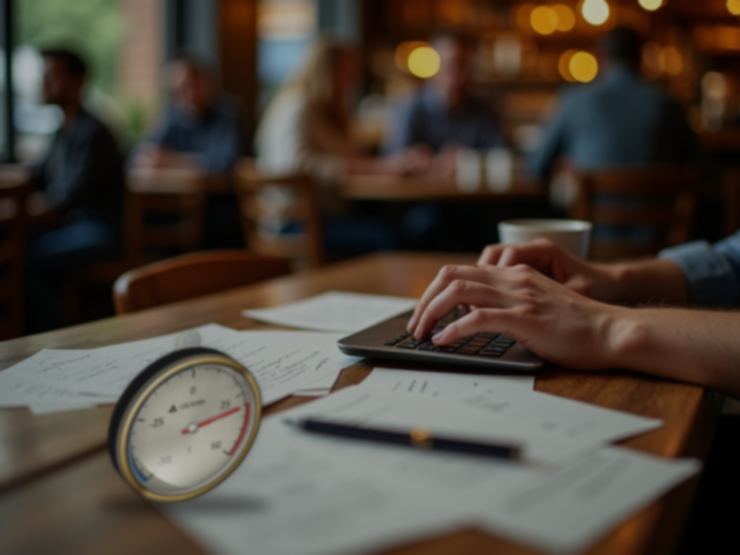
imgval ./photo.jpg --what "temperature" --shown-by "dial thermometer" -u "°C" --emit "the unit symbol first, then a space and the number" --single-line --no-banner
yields °C 30
